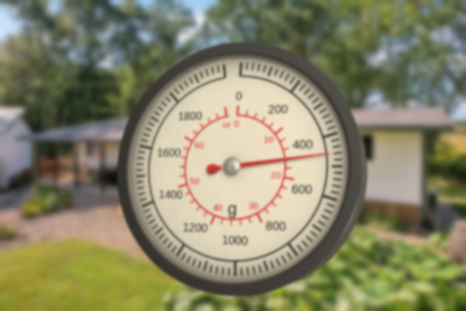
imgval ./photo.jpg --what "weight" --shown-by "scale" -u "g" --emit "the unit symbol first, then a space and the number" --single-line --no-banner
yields g 460
